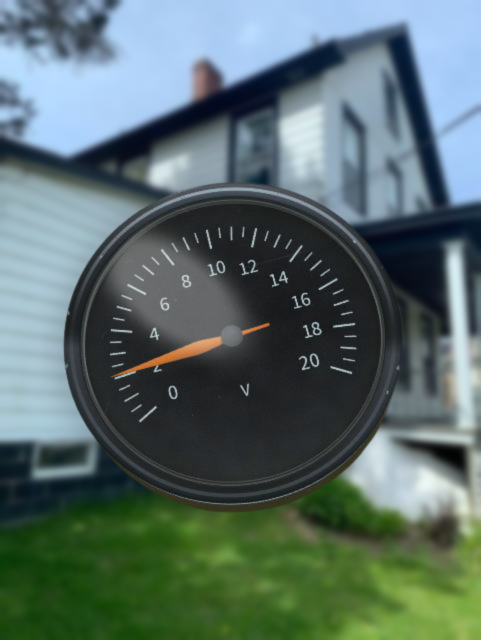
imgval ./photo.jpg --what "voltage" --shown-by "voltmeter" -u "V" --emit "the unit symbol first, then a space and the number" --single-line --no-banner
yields V 2
